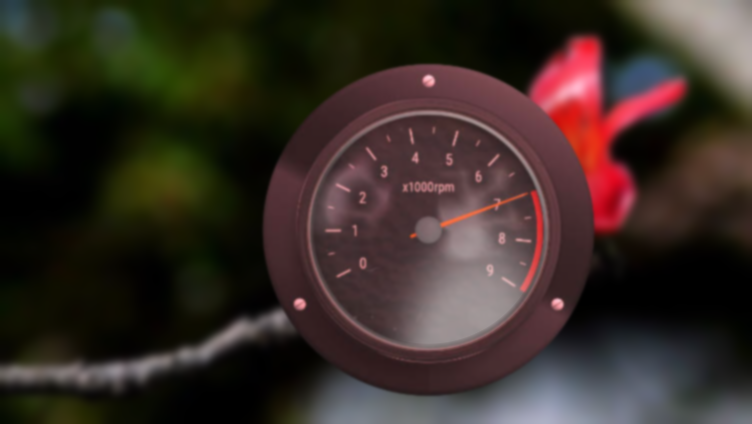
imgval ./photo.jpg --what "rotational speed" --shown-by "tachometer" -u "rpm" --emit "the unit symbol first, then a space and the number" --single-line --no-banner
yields rpm 7000
